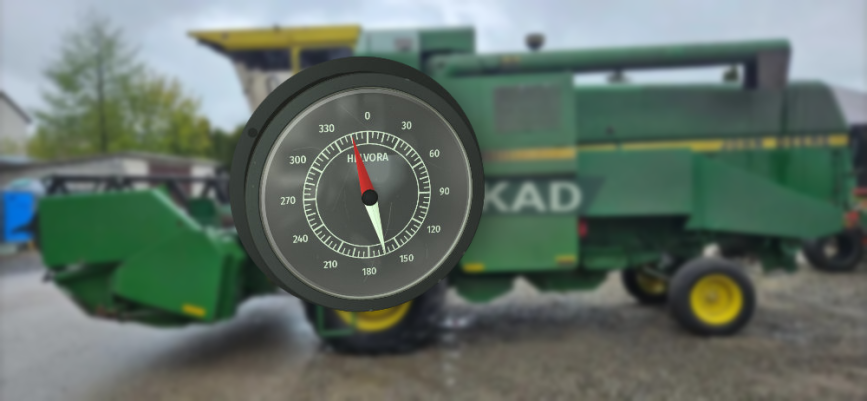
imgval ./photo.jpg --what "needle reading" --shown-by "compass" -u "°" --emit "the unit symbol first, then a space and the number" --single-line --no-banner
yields ° 345
